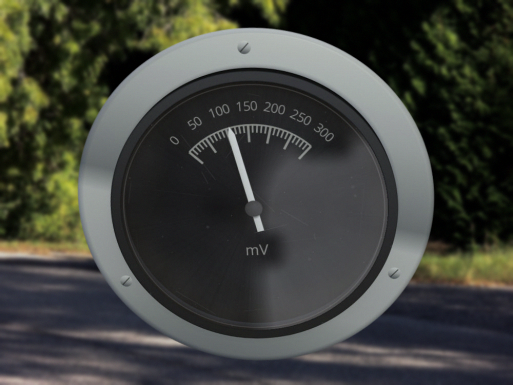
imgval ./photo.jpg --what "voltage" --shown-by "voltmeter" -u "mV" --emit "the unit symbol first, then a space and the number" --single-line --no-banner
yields mV 110
